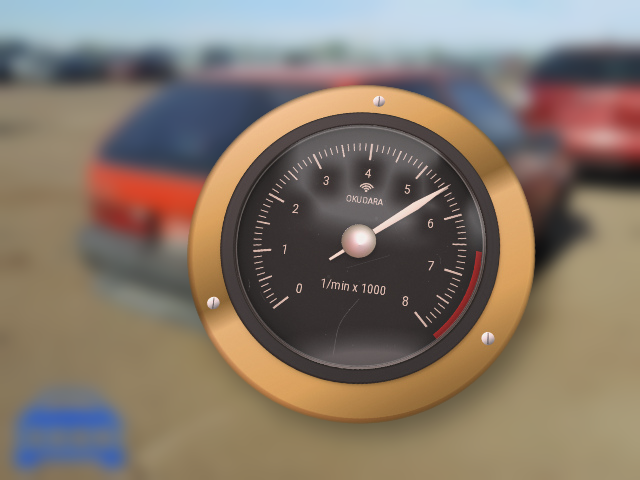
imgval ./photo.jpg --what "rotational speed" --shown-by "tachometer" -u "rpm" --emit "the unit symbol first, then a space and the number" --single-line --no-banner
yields rpm 5500
